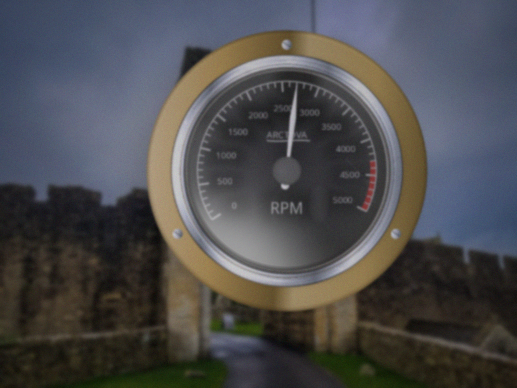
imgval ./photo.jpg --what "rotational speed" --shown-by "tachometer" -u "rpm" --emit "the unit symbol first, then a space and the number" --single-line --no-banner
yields rpm 2700
